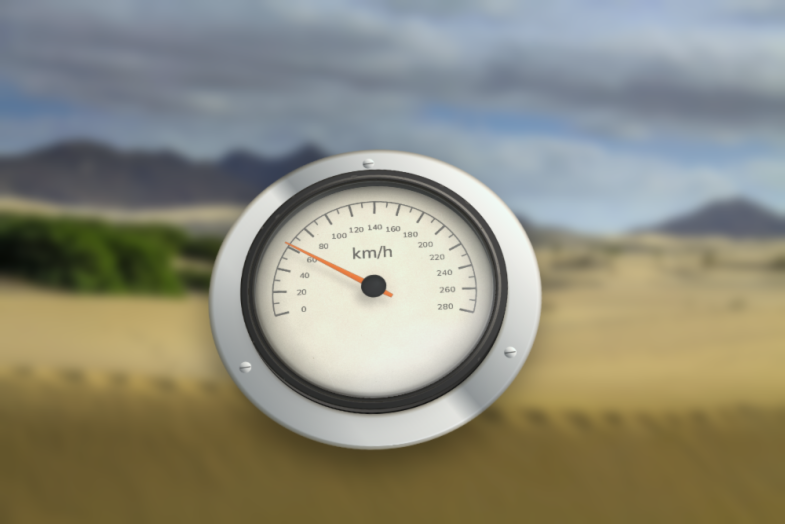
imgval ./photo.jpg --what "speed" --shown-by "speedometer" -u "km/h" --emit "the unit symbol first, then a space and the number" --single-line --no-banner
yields km/h 60
